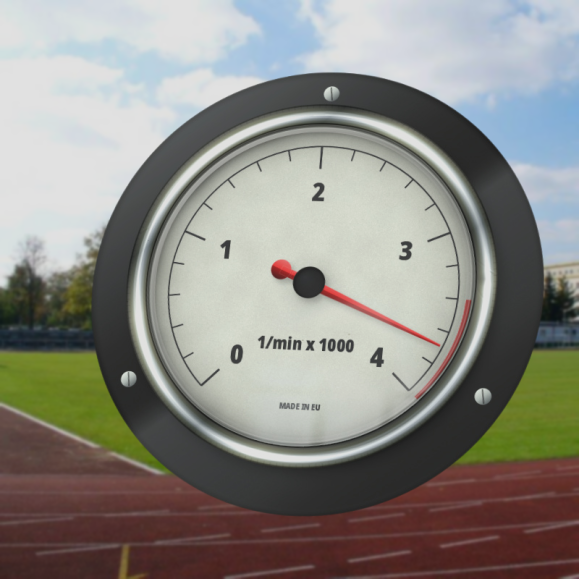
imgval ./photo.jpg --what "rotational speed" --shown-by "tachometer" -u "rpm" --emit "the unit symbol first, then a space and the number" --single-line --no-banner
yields rpm 3700
